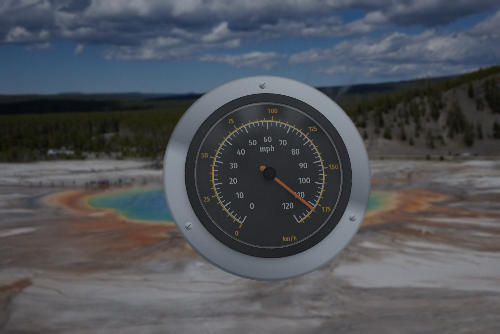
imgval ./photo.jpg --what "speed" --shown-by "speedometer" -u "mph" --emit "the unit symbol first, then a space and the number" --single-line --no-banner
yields mph 112
